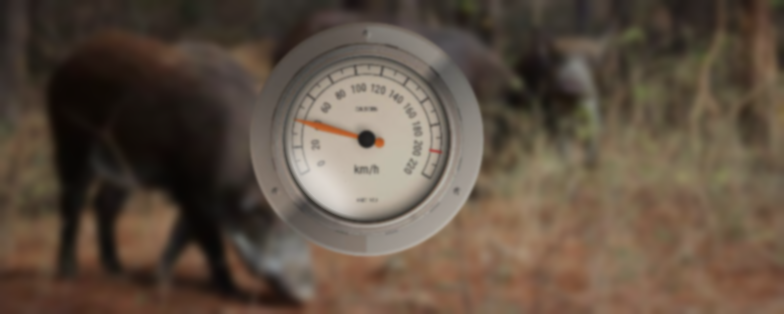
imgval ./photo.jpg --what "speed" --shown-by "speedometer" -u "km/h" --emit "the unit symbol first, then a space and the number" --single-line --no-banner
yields km/h 40
